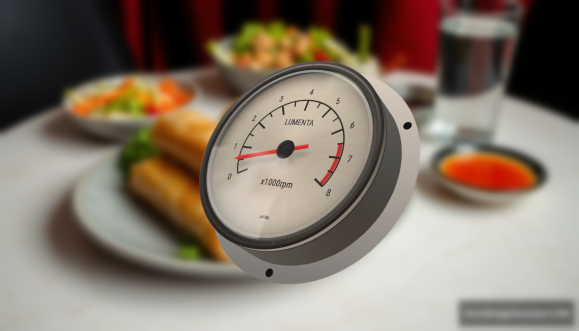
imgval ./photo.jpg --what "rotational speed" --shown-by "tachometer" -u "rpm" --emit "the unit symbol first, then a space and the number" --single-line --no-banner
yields rpm 500
